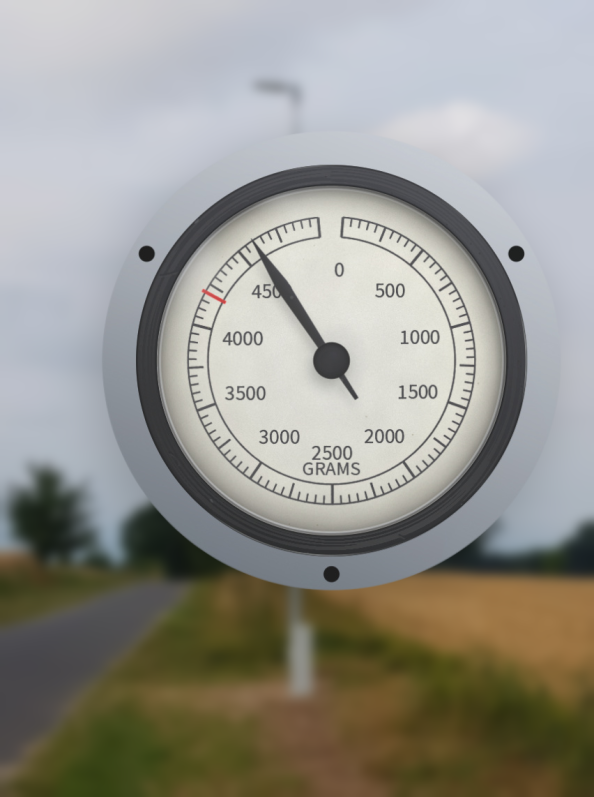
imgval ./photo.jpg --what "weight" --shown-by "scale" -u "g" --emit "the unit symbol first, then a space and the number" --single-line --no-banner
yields g 4600
